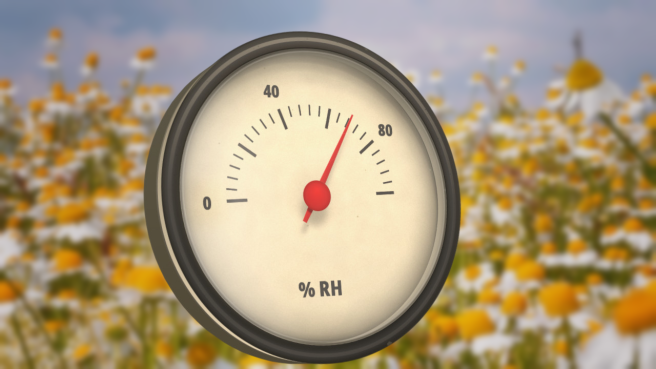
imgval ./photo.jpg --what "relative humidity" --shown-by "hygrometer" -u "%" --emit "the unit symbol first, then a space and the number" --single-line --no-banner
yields % 68
